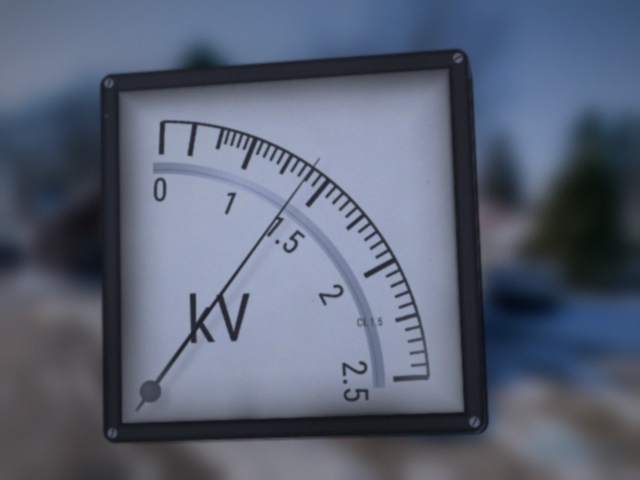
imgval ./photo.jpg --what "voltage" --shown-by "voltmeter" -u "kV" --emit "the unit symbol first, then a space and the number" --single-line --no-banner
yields kV 1.4
